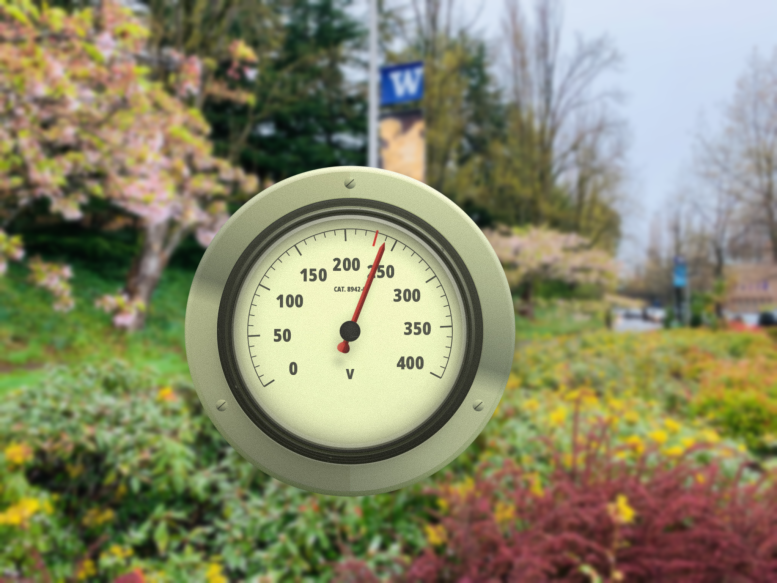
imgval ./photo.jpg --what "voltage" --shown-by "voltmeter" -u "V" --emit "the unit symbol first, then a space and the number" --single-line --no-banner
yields V 240
